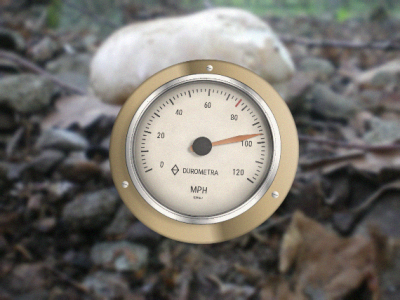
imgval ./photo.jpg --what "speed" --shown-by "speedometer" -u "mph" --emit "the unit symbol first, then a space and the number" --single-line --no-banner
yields mph 96
